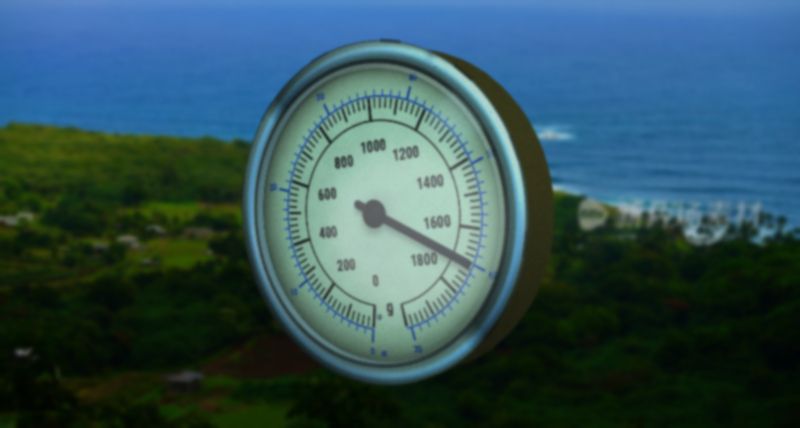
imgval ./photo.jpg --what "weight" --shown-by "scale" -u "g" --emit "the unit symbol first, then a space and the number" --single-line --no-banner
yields g 1700
